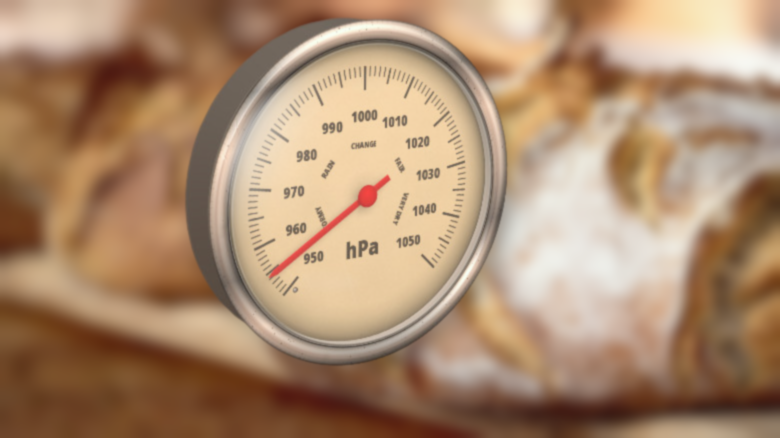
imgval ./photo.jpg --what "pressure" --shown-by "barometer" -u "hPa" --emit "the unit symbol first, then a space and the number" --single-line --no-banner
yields hPa 955
